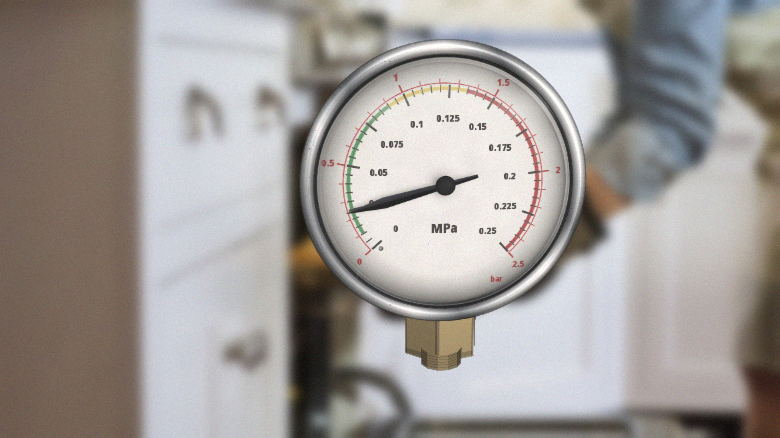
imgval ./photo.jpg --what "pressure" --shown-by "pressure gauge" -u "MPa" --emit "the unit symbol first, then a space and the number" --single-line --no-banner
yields MPa 0.025
